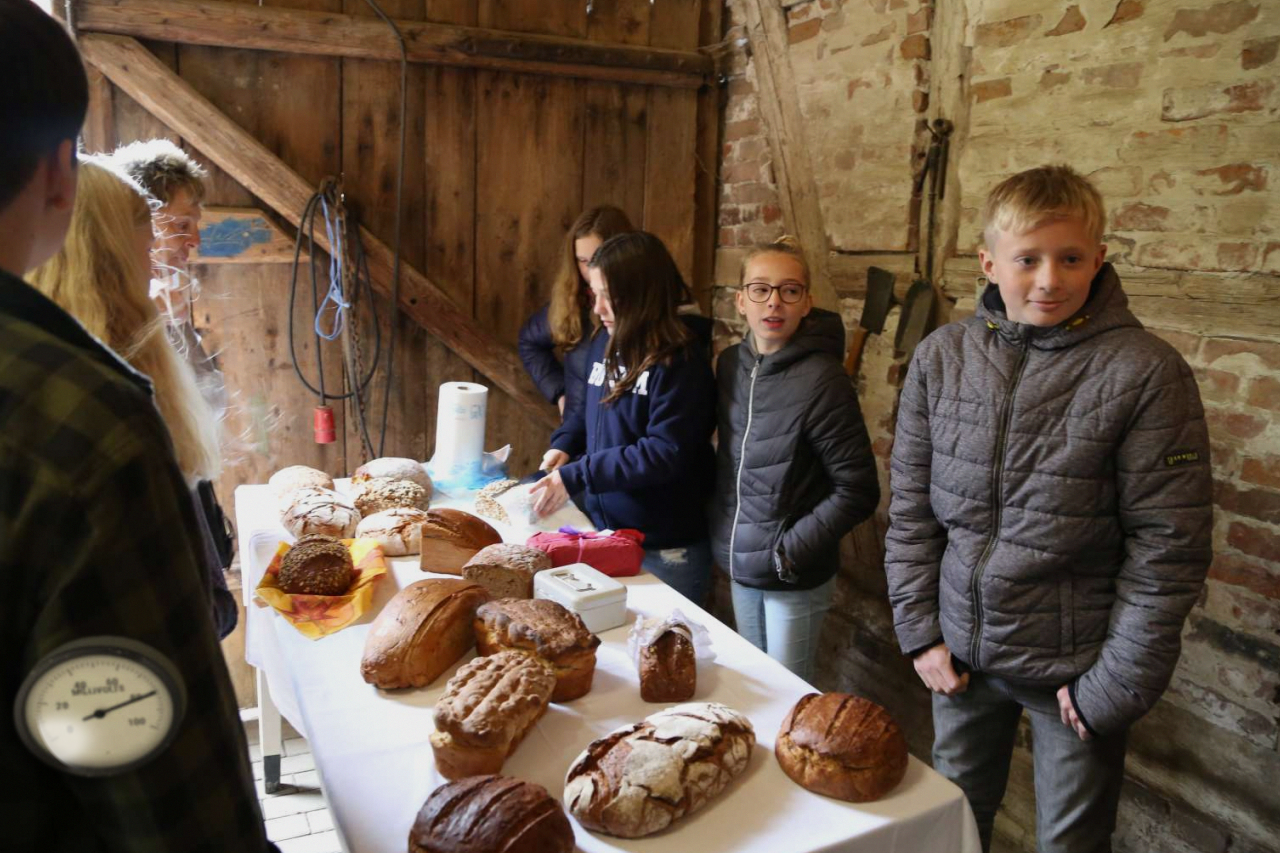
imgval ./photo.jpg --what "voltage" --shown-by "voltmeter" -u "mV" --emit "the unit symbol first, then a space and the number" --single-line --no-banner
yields mV 80
